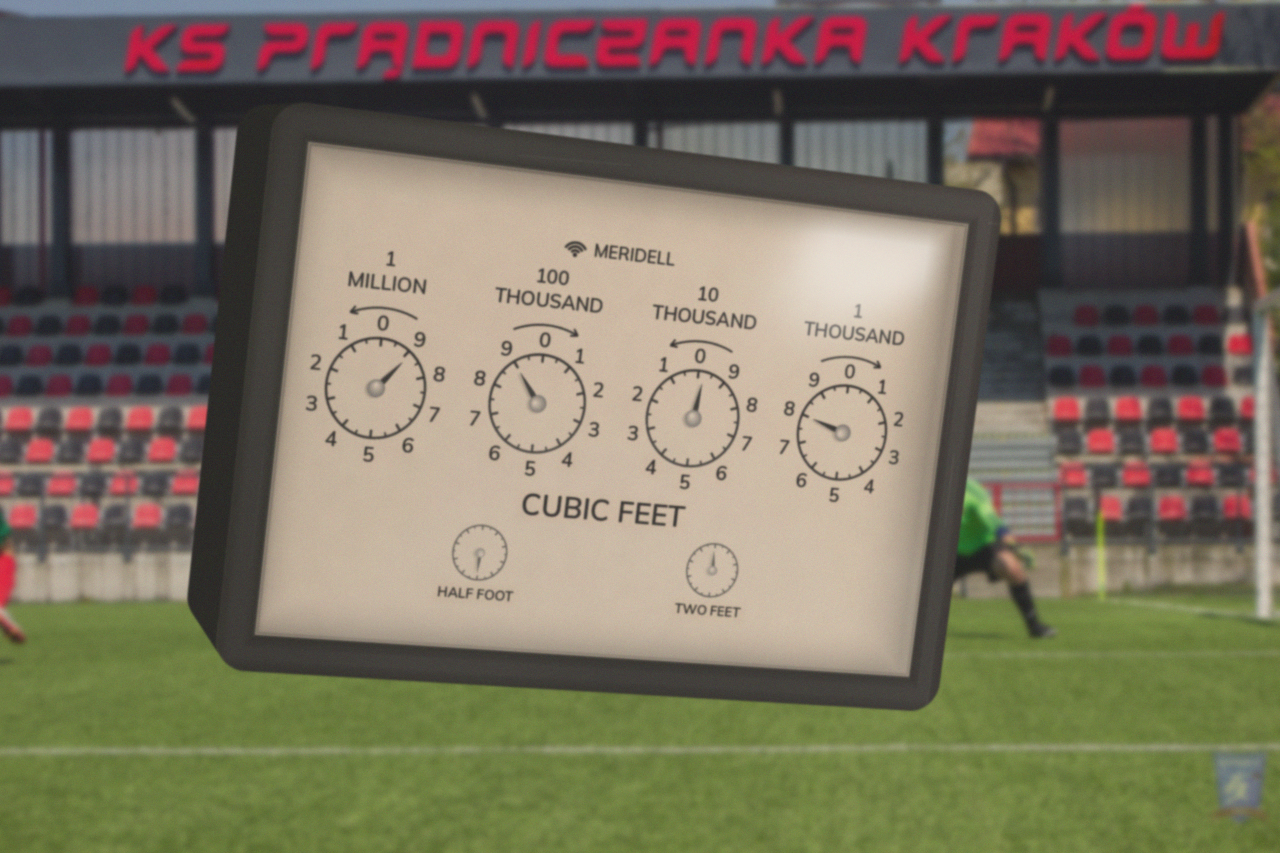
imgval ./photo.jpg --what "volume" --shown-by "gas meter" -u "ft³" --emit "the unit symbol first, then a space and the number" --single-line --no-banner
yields ft³ 889800
